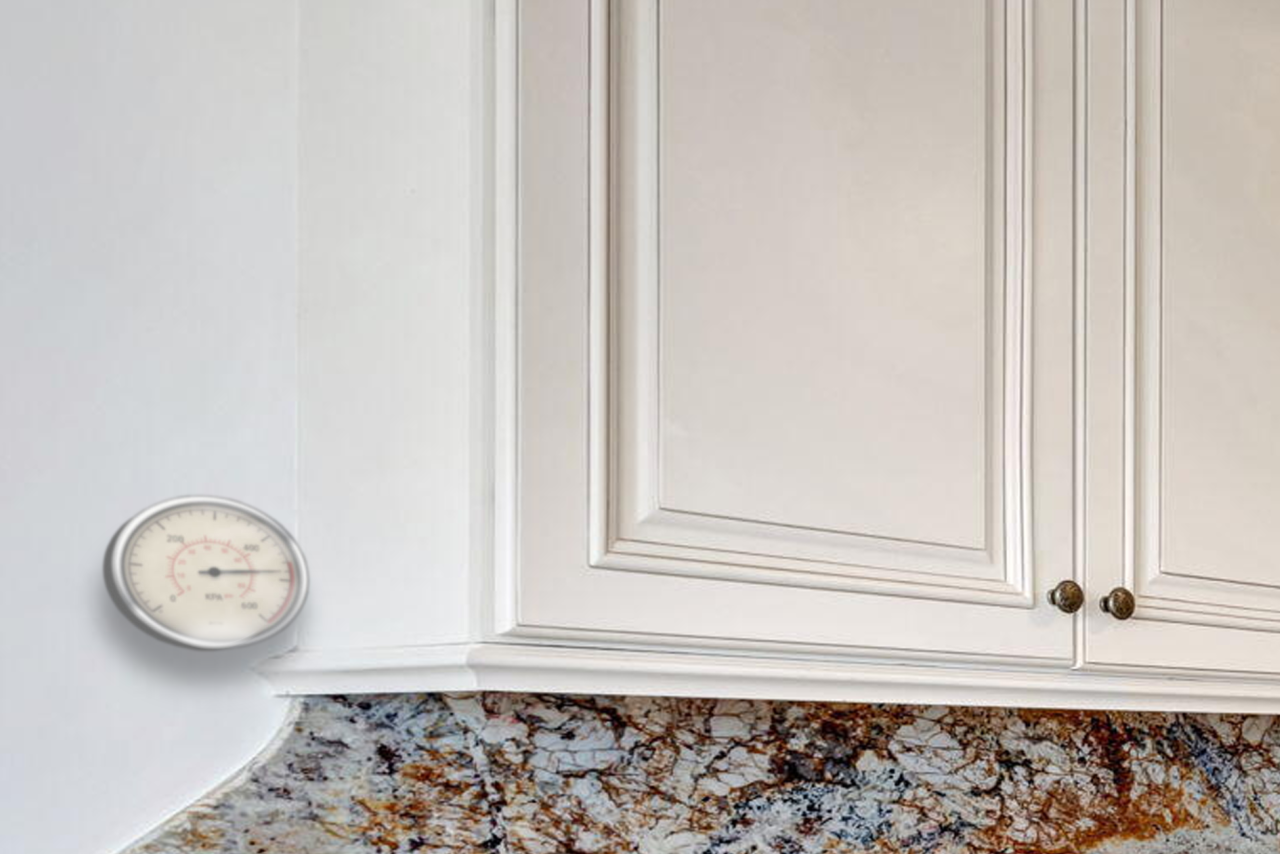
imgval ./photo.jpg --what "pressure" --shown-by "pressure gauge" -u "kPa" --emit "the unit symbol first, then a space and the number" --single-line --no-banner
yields kPa 480
